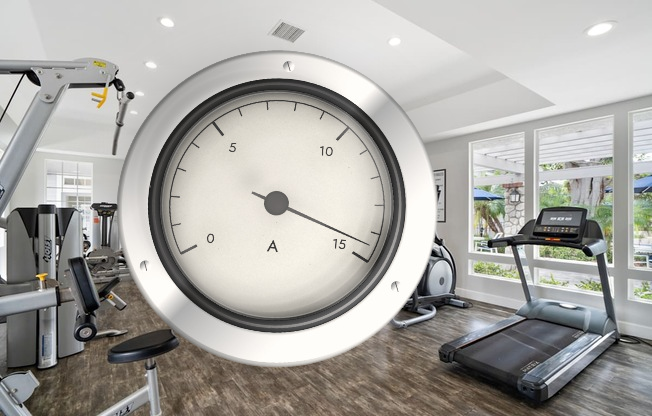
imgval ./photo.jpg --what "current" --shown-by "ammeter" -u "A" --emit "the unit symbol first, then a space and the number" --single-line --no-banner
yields A 14.5
